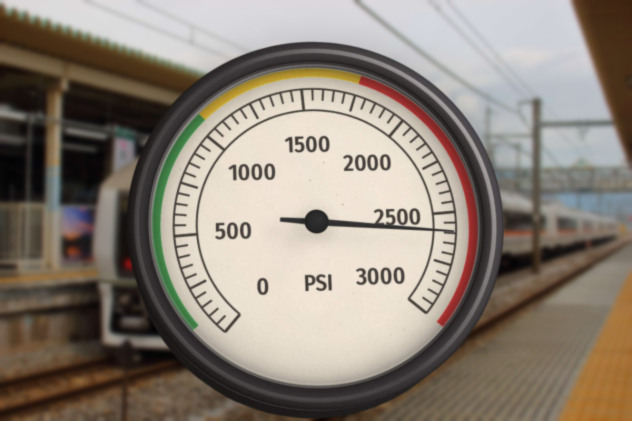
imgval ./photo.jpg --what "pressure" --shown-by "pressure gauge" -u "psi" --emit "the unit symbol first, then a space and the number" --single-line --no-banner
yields psi 2600
